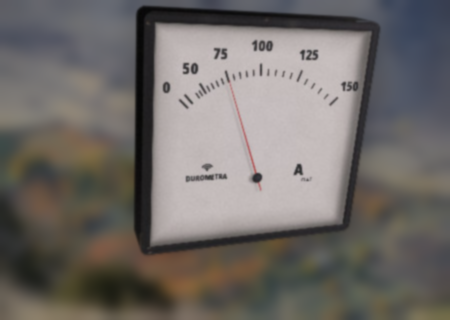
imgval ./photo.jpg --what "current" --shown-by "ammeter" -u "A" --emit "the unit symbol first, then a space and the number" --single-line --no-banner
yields A 75
